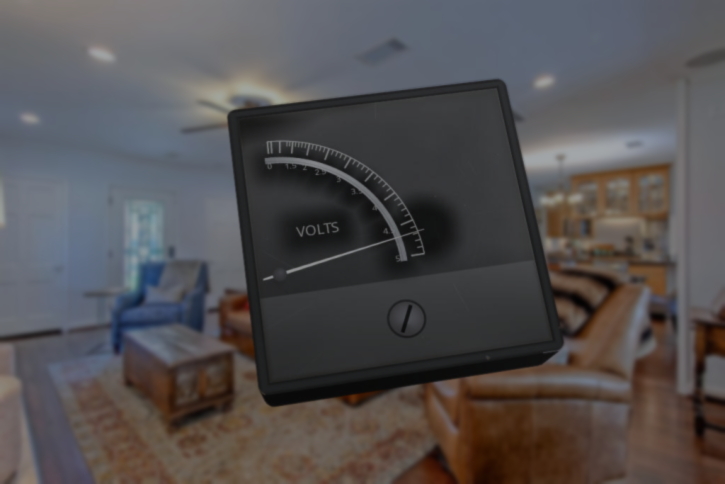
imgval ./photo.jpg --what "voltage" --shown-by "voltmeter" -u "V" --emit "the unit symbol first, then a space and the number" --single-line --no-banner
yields V 4.7
